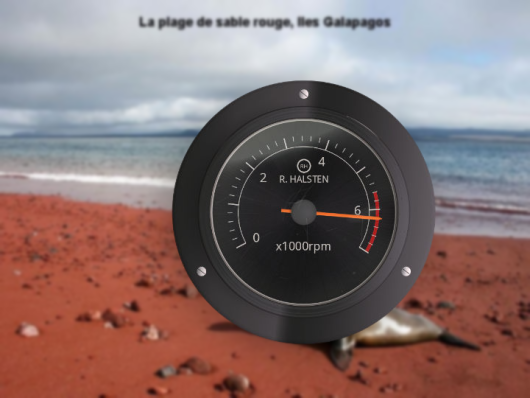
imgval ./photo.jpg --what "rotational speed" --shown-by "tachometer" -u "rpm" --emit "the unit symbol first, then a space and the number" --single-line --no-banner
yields rpm 6200
